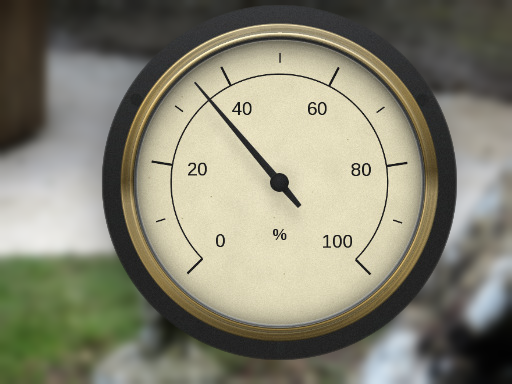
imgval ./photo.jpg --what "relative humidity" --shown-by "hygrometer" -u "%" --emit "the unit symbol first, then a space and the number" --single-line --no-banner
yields % 35
